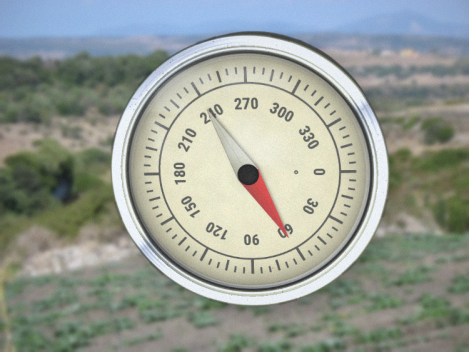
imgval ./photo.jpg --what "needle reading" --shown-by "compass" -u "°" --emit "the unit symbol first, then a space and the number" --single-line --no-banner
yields ° 60
